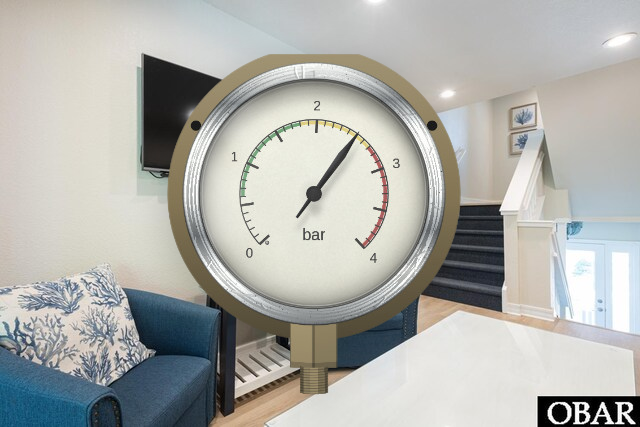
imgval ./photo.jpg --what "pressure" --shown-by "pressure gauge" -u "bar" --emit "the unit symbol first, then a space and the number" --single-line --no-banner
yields bar 2.5
